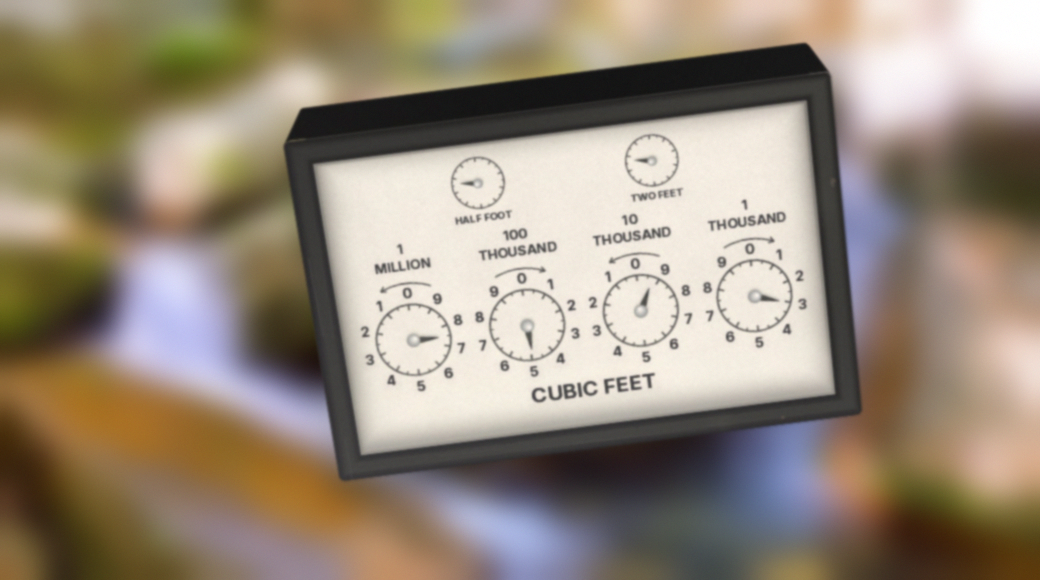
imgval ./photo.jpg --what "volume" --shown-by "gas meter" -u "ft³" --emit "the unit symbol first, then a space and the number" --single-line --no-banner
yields ft³ 749300
